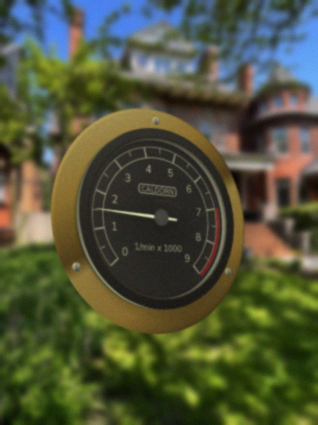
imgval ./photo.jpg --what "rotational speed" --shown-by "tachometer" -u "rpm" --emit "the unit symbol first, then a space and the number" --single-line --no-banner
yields rpm 1500
